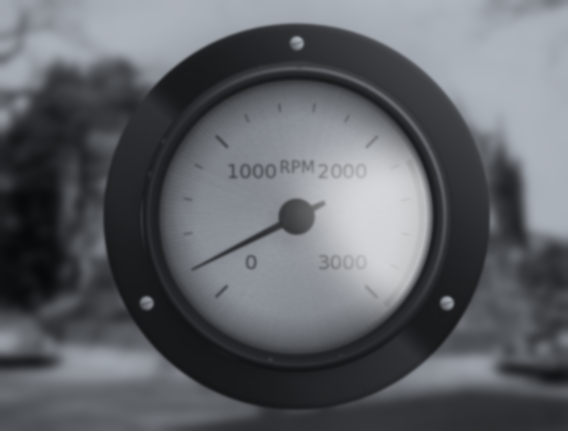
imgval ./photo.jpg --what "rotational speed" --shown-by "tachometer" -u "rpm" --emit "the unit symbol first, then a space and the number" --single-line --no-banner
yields rpm 200
